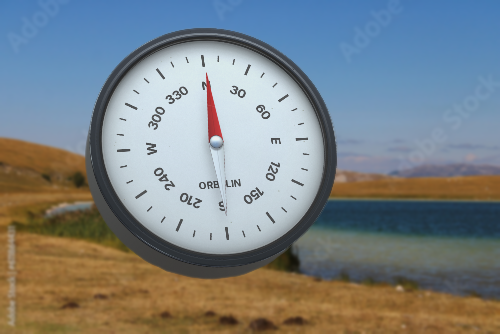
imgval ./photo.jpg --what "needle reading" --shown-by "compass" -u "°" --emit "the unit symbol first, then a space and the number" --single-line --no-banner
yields ° 0
